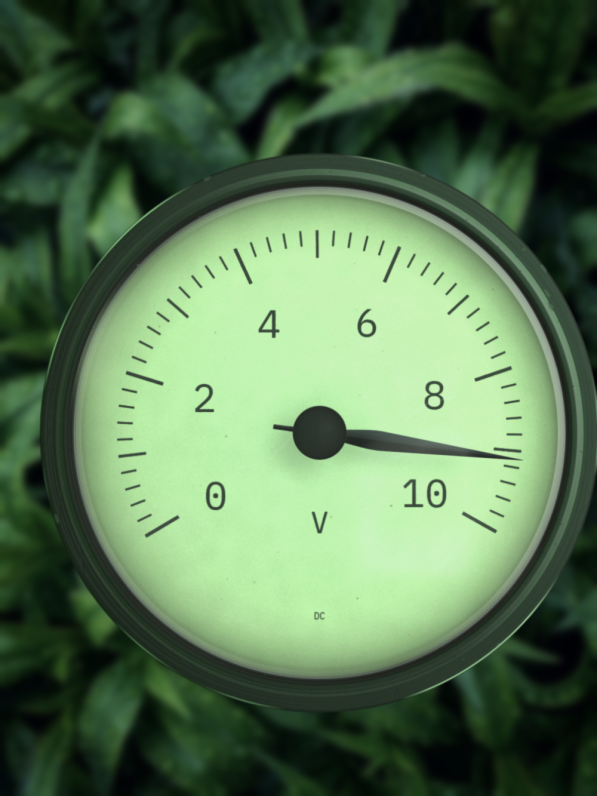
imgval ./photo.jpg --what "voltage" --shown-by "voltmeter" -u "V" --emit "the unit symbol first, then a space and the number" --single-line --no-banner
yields V 9.1
